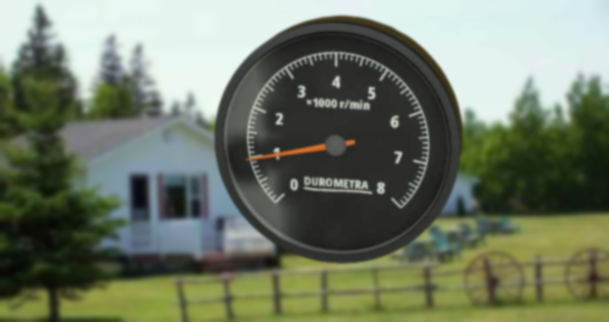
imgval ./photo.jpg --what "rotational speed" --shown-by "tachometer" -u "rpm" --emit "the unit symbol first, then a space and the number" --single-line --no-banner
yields rpm 1000
